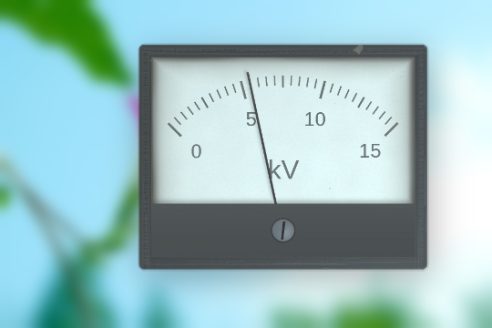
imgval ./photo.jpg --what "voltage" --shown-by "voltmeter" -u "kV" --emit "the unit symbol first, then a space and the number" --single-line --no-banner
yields kV 5.5
